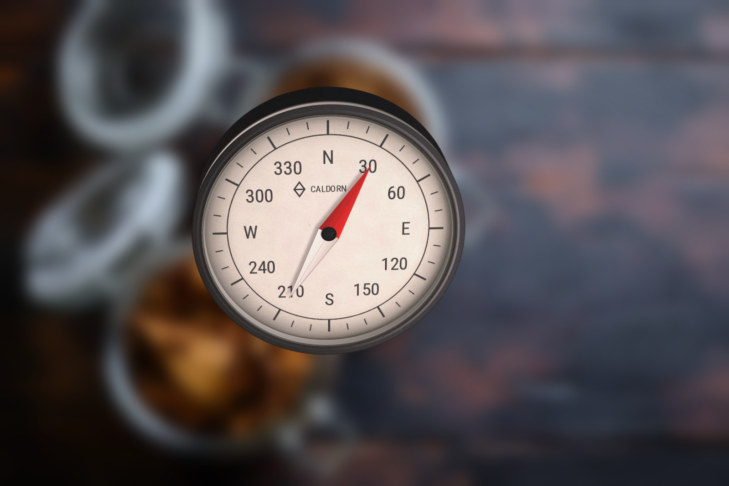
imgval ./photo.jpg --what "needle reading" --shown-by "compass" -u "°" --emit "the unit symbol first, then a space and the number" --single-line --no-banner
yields ° 30
